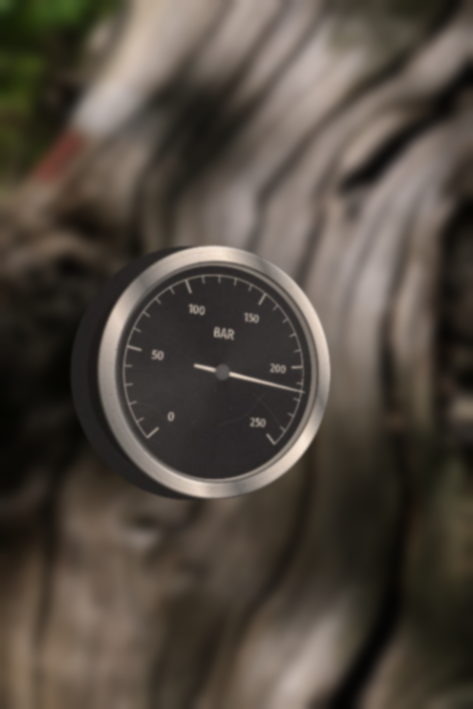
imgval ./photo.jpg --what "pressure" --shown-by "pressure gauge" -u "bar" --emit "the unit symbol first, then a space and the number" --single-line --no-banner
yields bar 215
